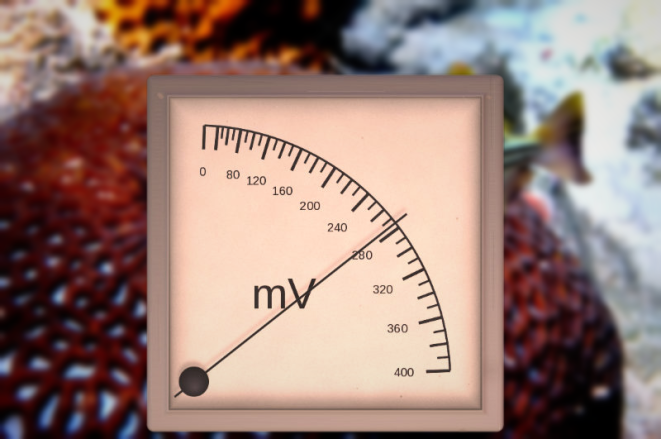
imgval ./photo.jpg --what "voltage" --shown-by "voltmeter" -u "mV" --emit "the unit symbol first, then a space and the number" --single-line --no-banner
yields mV 275
